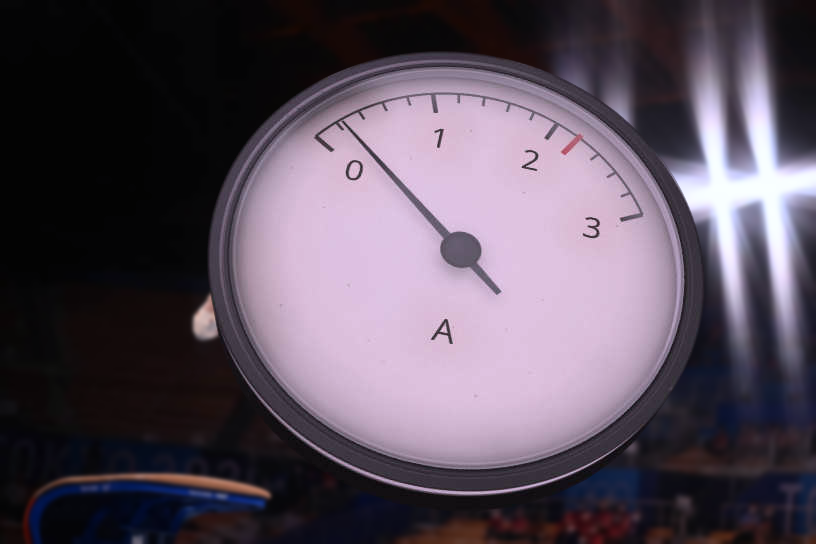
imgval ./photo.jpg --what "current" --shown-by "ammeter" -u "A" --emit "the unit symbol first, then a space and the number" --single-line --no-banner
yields A 0.2
